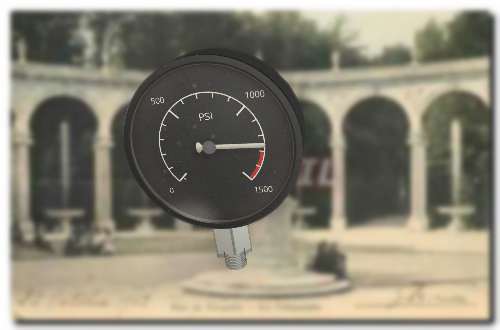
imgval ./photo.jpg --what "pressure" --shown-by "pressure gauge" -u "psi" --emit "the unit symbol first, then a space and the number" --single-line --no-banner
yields psi 1250
